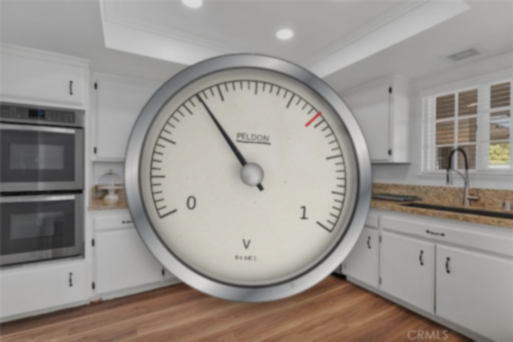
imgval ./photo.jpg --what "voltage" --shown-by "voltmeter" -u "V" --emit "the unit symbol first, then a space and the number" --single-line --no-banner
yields V 0.34
